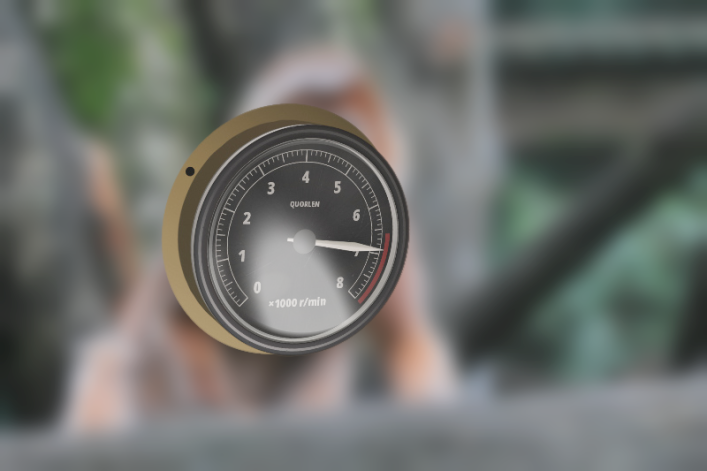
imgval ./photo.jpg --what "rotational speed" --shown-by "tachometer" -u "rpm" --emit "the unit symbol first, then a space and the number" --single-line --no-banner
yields rpm 6900
